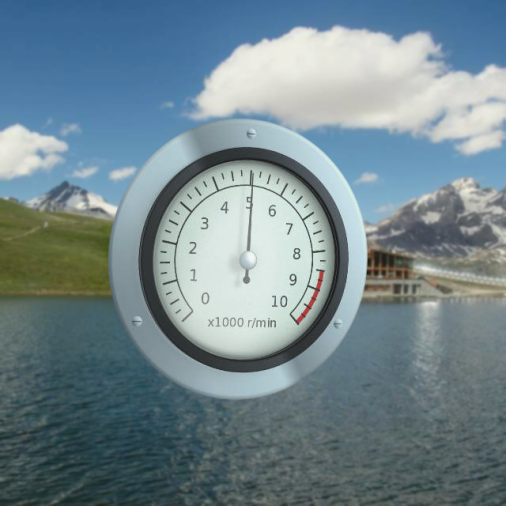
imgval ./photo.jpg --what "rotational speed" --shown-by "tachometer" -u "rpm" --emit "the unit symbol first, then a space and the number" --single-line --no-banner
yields rpm 5000
